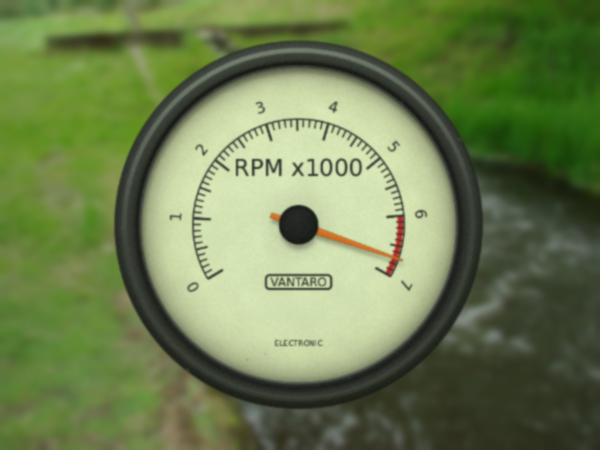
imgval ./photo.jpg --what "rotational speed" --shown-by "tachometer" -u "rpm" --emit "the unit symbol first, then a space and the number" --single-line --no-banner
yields rpm 6700
